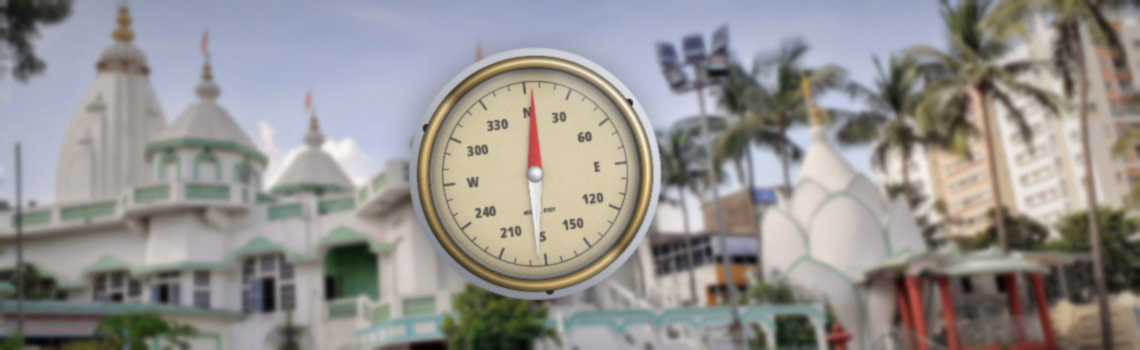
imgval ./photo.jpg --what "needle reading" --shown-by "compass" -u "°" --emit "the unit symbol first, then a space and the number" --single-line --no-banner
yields ° 5
